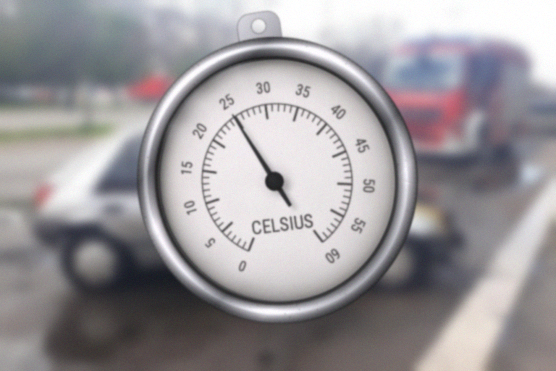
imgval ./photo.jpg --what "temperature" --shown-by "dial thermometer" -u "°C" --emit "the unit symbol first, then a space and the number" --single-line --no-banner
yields °C 25
